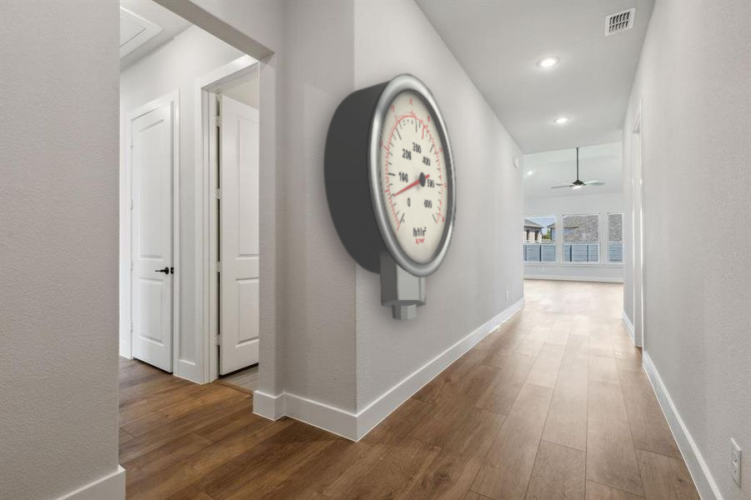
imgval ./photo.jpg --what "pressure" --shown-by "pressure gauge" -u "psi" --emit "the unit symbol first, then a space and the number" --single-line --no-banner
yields psi 60
